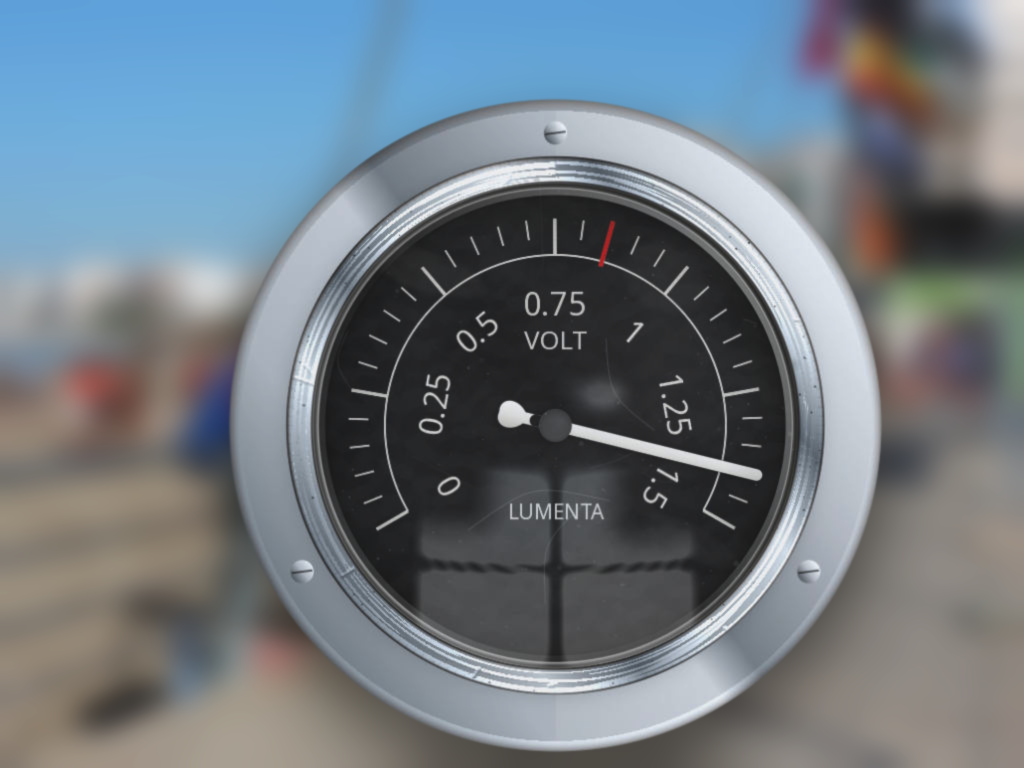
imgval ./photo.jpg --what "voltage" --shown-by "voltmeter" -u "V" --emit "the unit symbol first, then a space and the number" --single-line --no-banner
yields V 1.4
